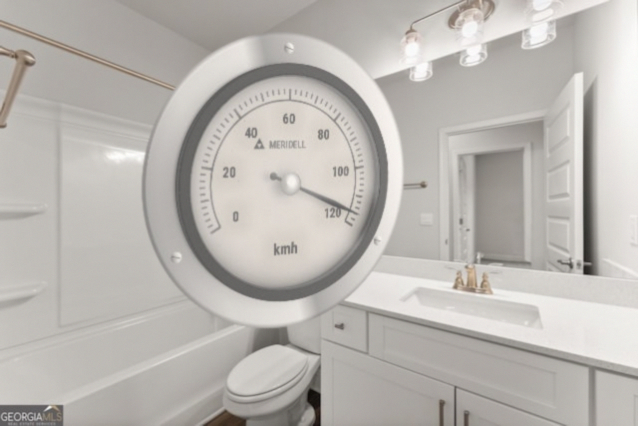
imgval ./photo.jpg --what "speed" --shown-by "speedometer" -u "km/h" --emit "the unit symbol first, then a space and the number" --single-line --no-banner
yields km/h 116
